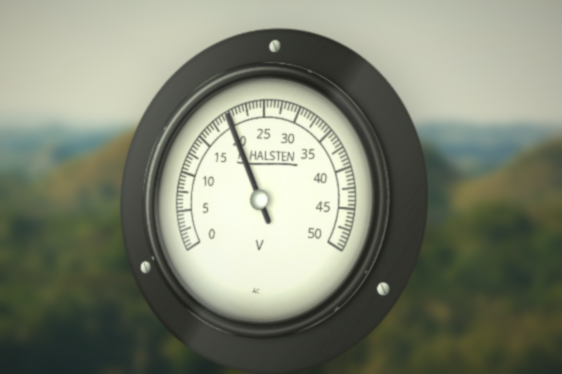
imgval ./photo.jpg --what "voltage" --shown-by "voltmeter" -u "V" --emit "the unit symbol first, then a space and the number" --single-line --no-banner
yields V 20
